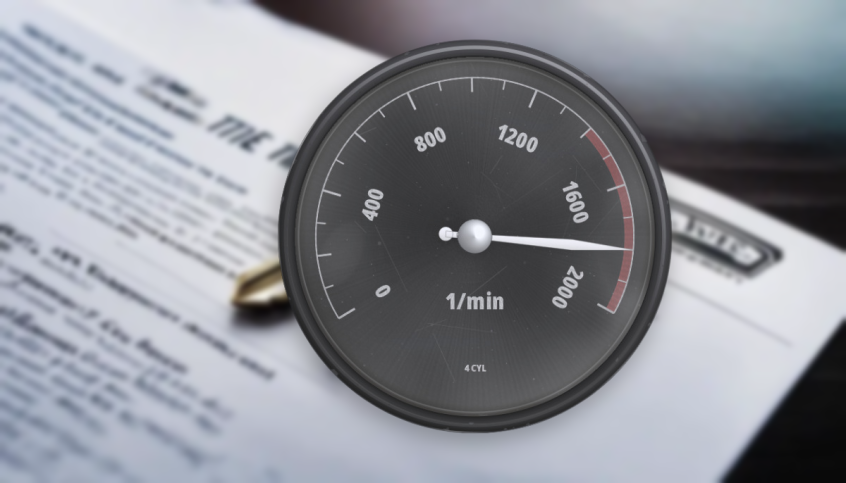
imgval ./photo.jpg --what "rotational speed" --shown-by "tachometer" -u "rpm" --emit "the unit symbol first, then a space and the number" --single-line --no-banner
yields rpm 1800
